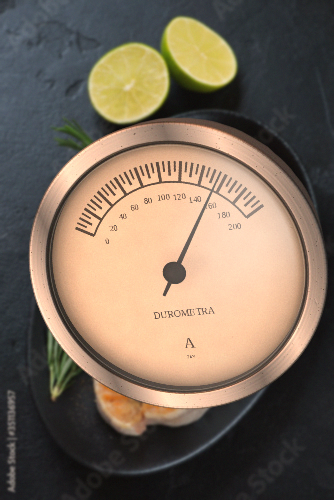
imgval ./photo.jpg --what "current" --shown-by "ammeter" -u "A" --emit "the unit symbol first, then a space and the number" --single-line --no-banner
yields A 155
